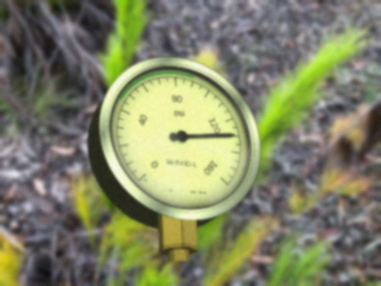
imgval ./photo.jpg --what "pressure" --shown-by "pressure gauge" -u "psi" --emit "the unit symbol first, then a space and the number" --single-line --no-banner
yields psi 130
